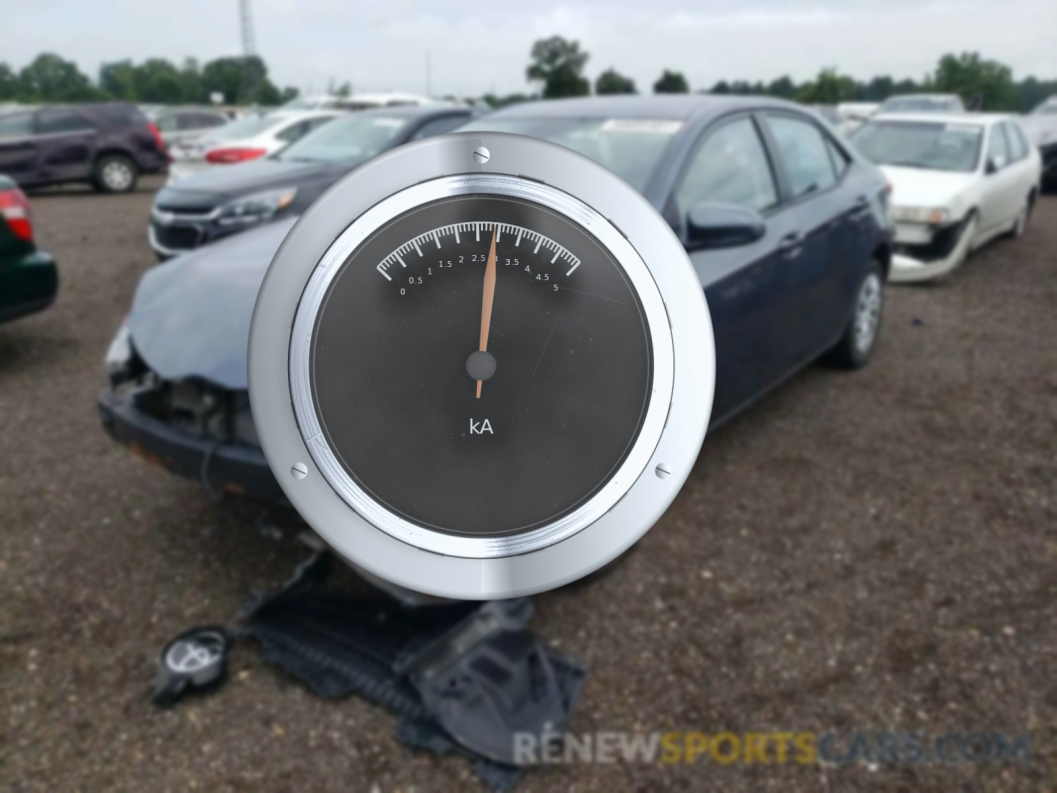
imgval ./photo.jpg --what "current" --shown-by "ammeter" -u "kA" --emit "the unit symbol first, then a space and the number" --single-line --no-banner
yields kA 2.9
